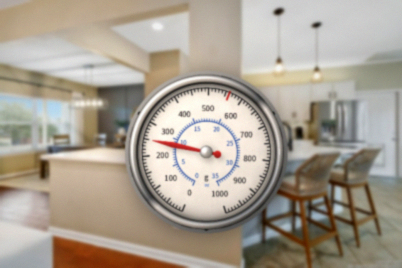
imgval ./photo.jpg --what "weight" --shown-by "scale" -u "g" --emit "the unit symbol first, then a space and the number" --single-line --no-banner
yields g 250
